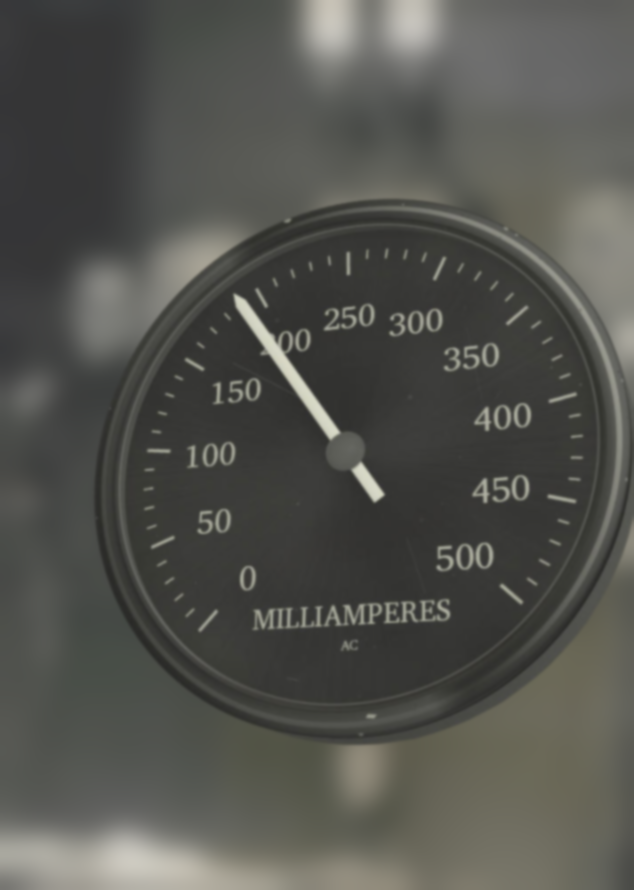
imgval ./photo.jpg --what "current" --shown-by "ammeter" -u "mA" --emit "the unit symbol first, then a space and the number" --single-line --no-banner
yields mA 190
